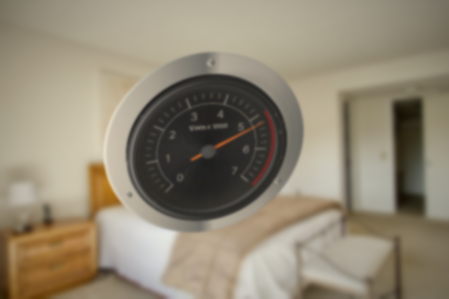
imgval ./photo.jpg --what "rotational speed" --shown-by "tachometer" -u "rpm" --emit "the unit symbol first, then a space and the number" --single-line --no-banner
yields rpm 5200
